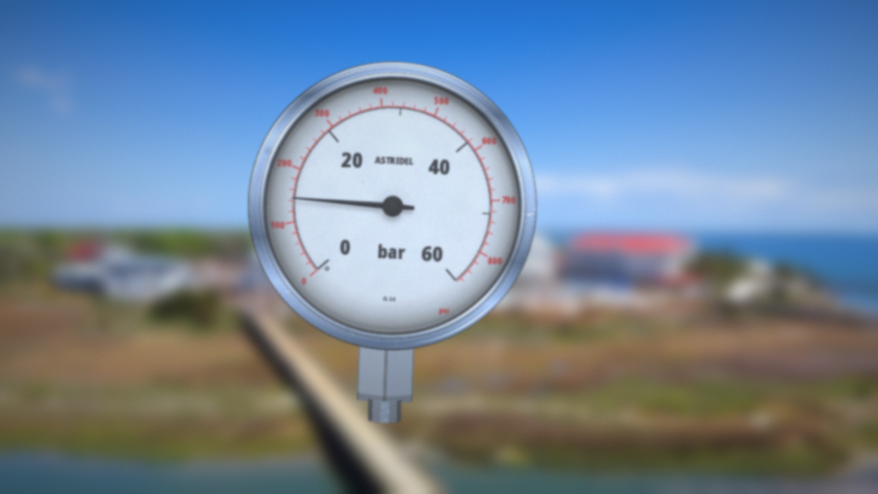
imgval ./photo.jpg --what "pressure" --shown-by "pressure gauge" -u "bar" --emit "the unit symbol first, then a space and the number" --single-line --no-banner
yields bar 10
